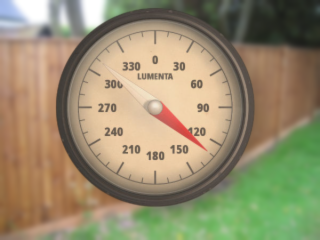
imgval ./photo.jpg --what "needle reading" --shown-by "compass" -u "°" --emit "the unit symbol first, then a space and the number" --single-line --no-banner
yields ° 130
